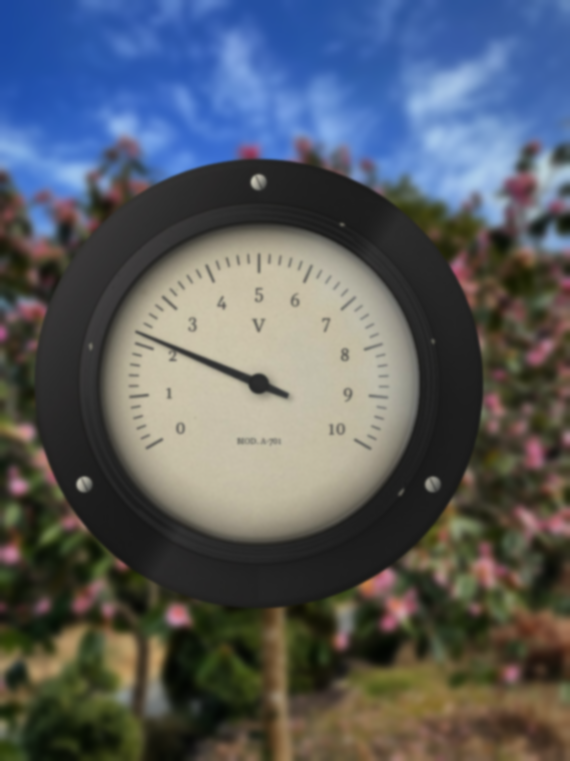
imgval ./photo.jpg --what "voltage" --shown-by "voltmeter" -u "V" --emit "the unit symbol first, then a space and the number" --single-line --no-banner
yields V 2.2
